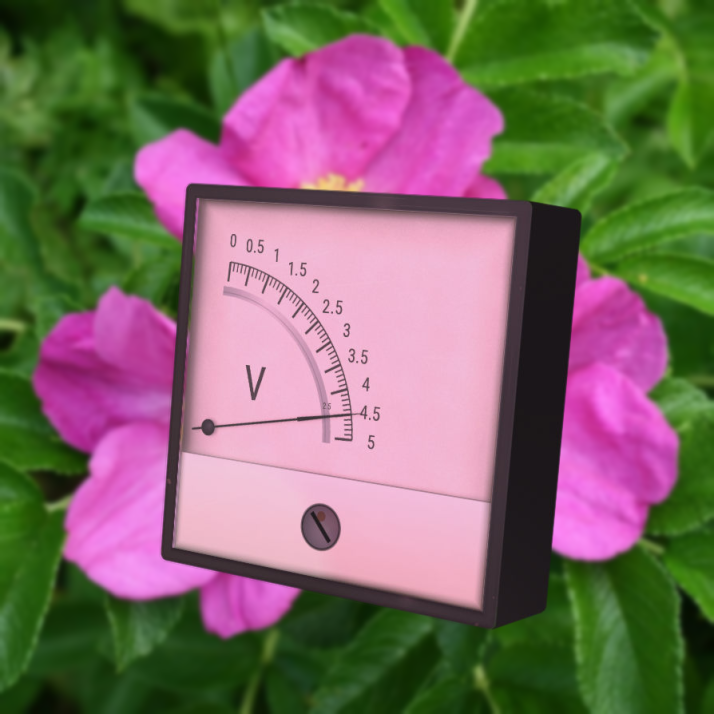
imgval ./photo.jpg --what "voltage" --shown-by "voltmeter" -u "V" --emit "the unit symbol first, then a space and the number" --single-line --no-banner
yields V 4.5
